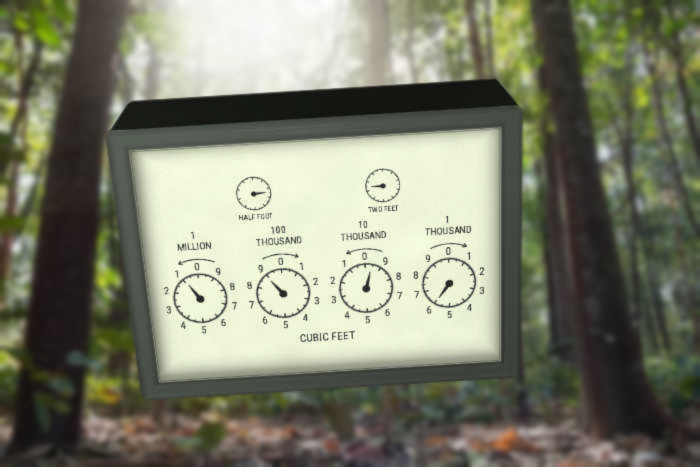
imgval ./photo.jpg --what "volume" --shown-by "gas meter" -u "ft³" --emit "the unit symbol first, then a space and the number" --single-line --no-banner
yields ft³ 89600
